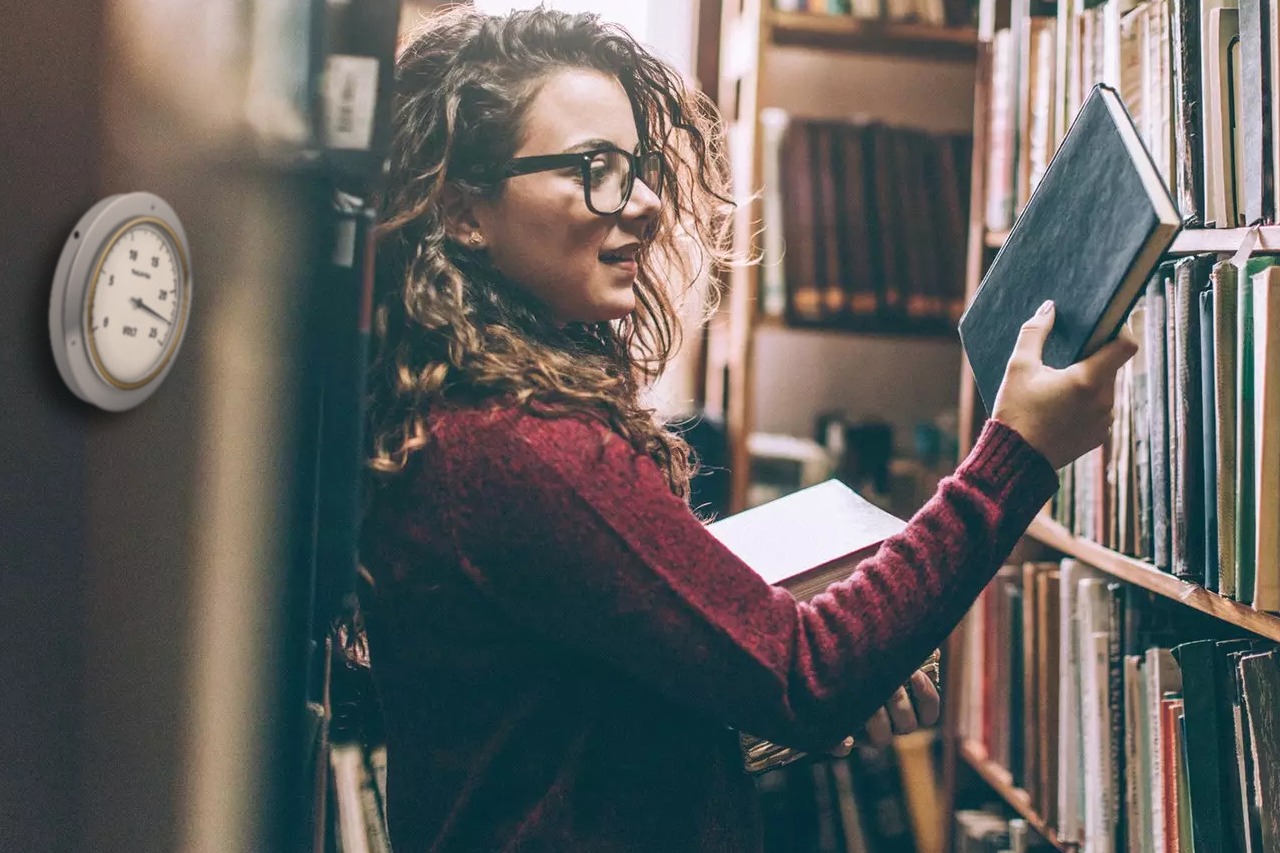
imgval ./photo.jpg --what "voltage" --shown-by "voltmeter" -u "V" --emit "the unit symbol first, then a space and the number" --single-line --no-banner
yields V 23
